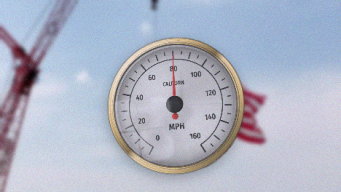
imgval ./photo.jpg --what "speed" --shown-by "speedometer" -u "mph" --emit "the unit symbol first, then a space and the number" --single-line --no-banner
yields mph 80
